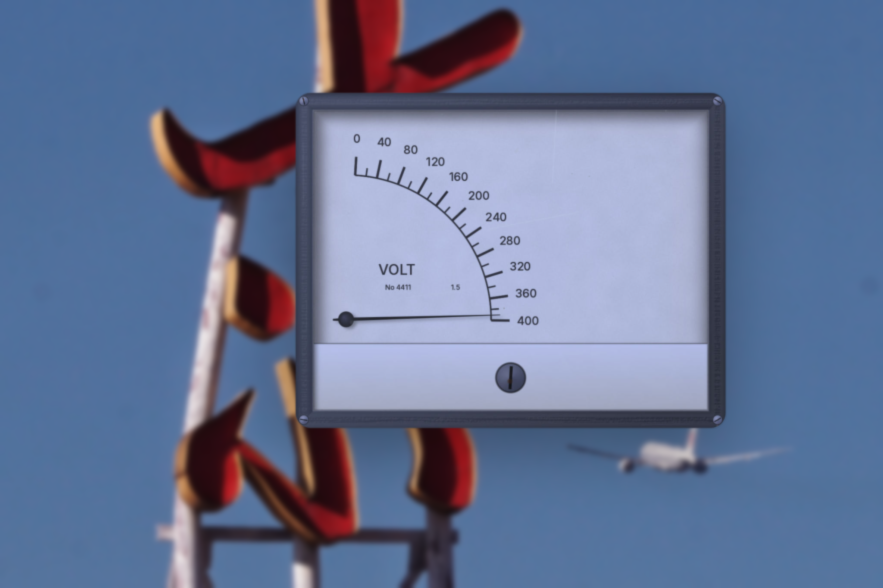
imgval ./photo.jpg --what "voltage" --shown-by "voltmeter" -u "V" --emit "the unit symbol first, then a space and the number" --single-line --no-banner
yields V 390
